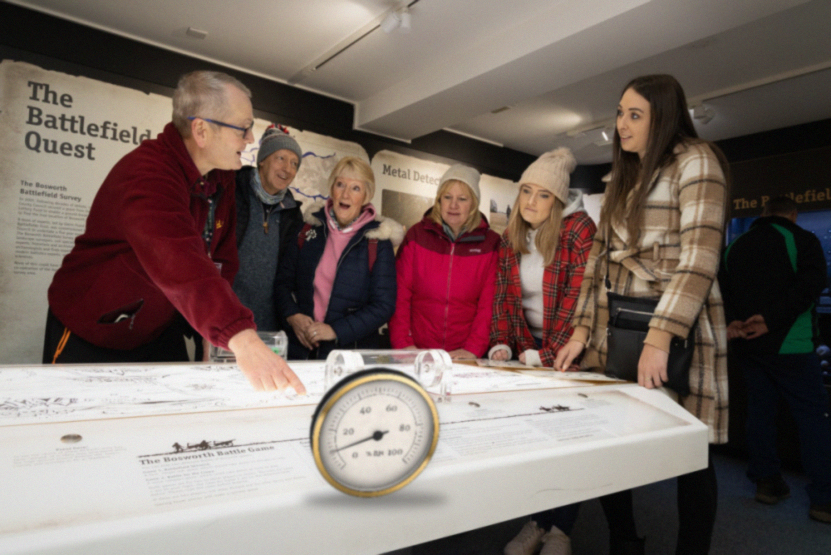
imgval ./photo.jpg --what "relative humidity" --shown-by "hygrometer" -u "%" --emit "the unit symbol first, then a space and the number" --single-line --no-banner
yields % 10
